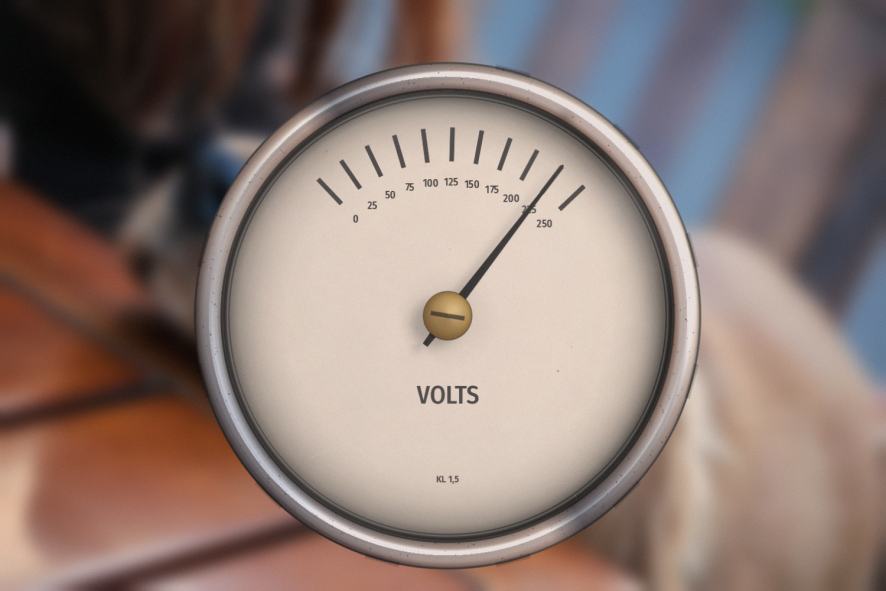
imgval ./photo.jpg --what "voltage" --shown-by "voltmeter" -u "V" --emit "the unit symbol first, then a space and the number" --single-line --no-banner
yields V 225
